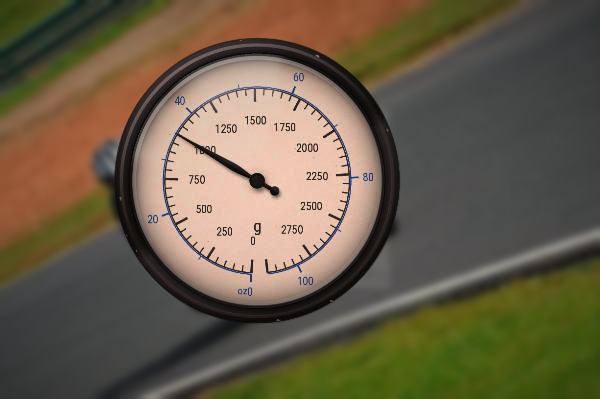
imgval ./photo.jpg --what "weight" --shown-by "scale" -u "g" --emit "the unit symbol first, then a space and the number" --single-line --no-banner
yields g 1000
